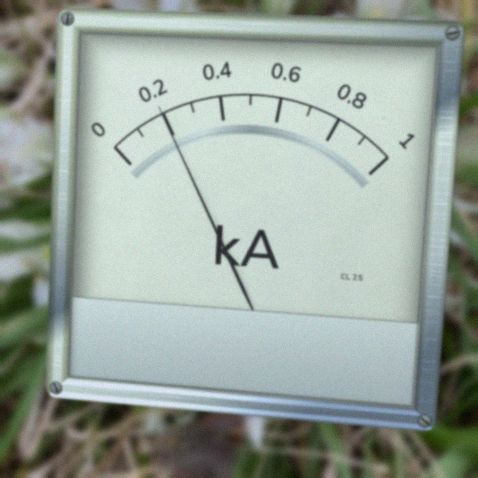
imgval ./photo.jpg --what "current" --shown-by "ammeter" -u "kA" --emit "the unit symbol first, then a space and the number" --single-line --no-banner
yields kA 0.2
